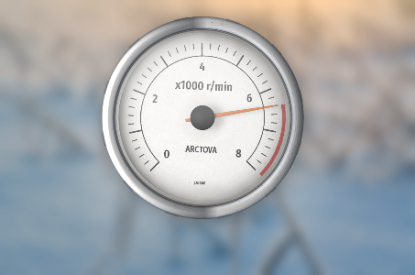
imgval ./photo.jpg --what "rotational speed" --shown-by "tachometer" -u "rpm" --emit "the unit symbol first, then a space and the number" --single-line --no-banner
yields rpm 6400
